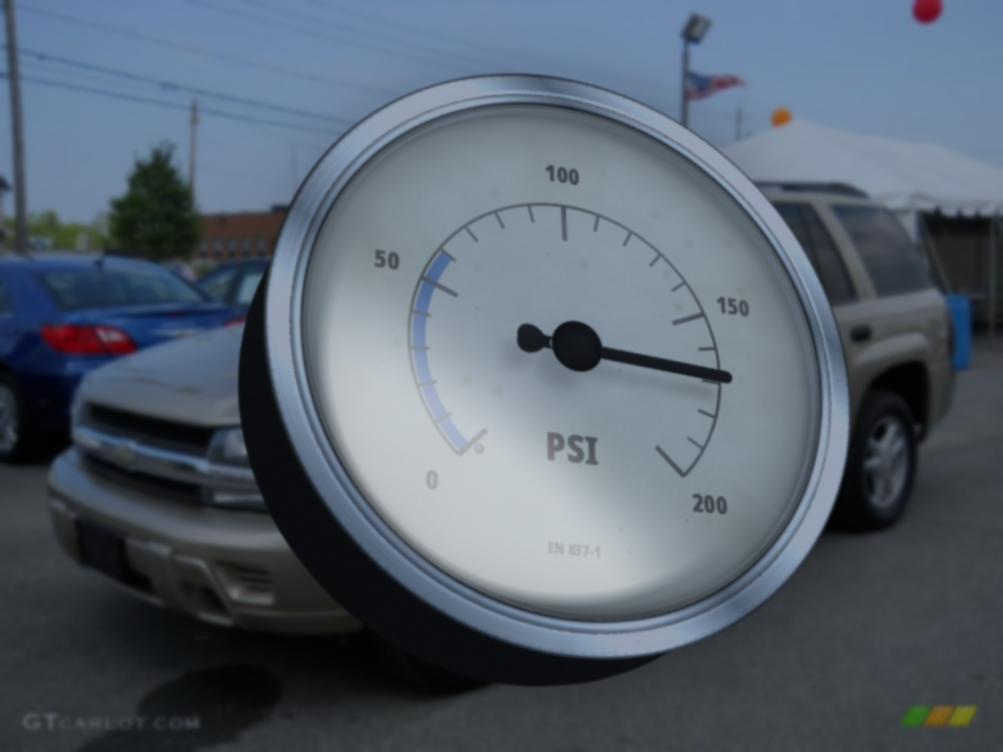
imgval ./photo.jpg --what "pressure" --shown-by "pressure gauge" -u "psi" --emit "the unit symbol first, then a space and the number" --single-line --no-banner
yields psi 170
